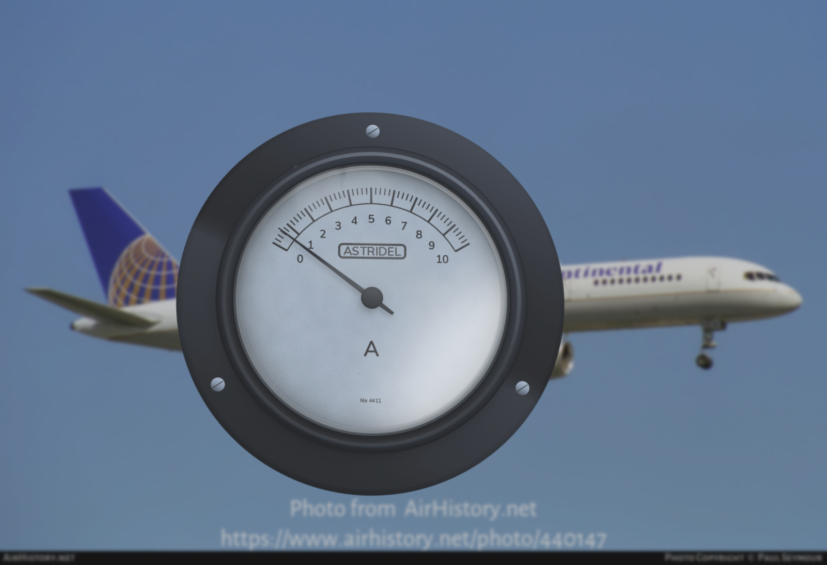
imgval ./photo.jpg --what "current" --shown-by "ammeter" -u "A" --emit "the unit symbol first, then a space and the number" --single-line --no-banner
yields A 0.6
